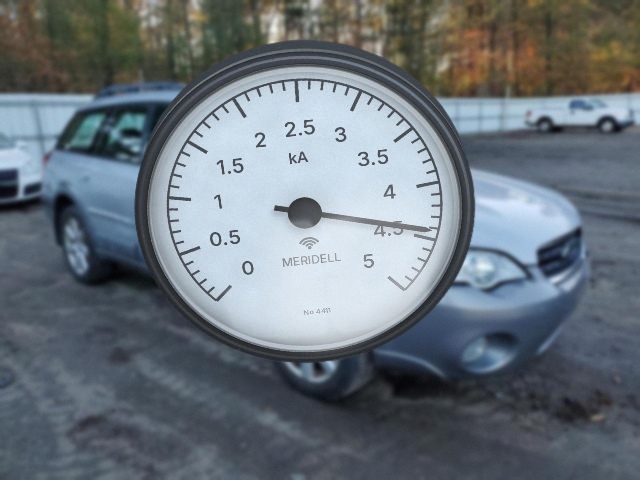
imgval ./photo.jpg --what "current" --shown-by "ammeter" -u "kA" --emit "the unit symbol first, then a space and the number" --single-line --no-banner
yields kA 4.4
